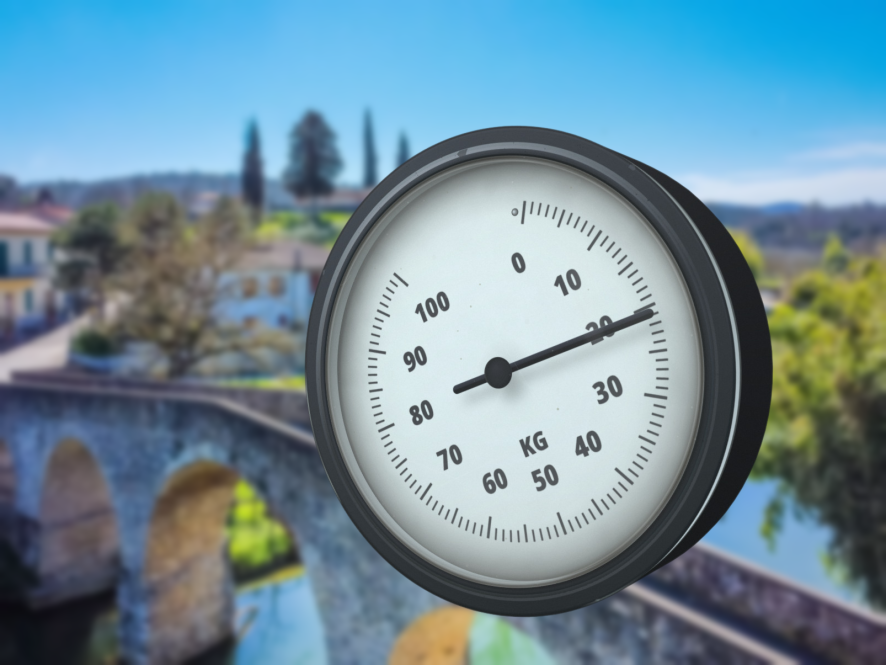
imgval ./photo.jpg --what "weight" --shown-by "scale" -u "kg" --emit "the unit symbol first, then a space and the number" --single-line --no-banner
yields kg 21
